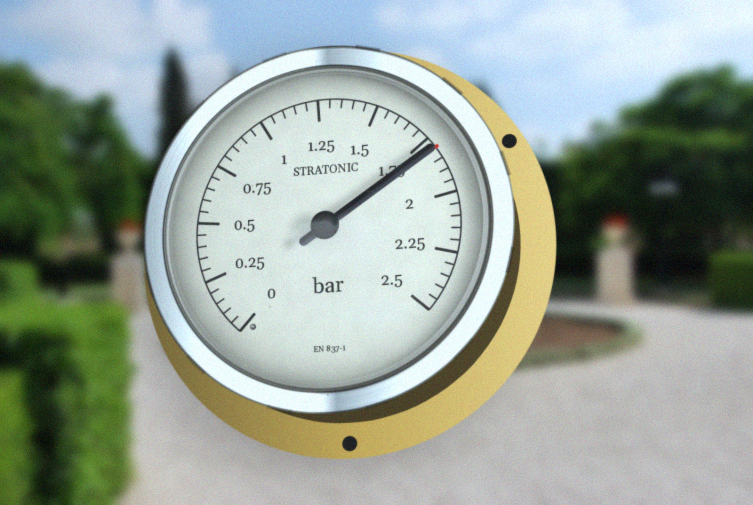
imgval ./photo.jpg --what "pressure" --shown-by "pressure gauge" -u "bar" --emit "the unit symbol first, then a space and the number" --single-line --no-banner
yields bar 1.8
